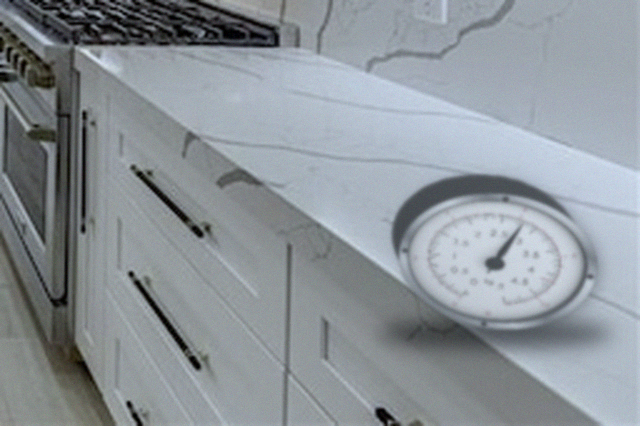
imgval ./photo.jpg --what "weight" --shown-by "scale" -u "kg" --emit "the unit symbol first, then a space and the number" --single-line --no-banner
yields kg 2.75
